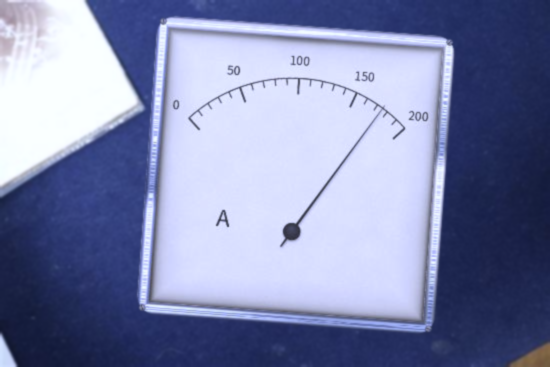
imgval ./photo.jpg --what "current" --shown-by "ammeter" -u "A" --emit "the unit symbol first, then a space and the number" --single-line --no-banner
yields A 175
